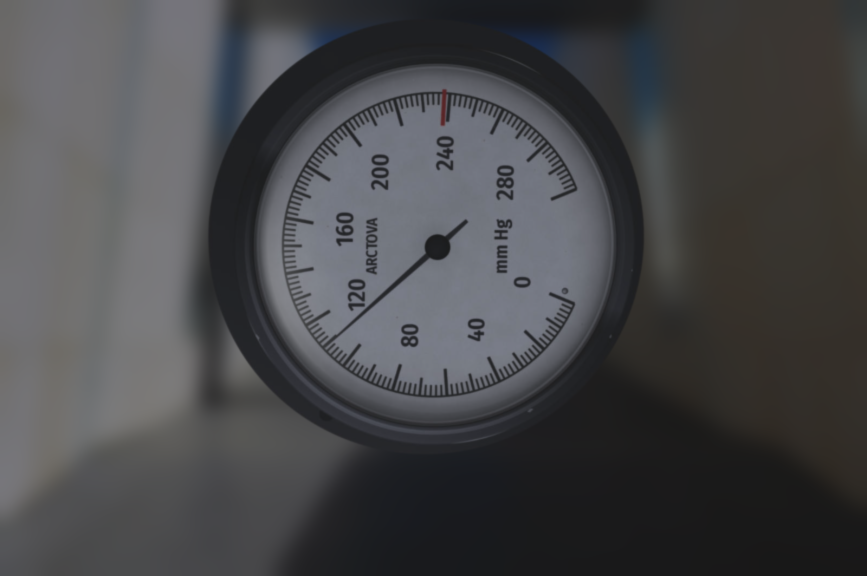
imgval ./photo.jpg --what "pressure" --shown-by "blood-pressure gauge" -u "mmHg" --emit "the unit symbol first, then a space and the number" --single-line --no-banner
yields mmHg 110
